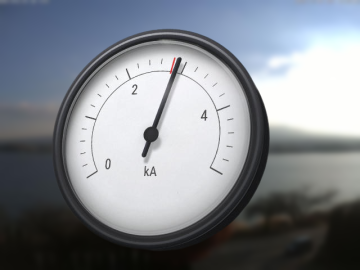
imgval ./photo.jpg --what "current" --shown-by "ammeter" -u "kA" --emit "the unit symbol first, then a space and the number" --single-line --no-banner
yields kA 2.9
